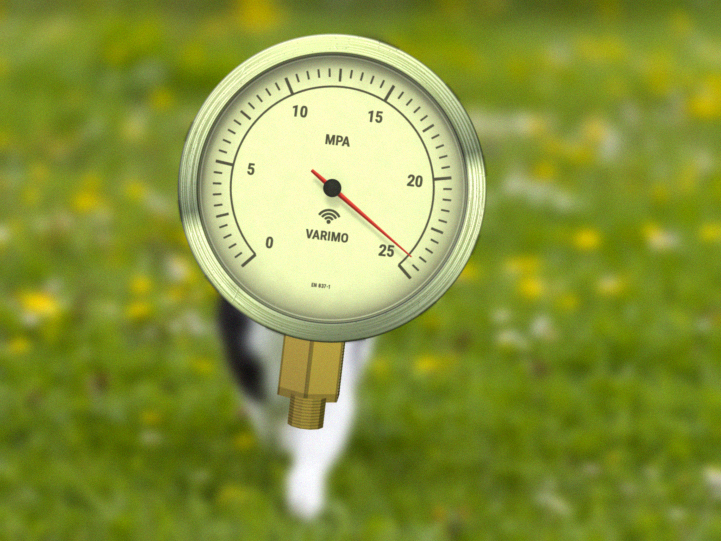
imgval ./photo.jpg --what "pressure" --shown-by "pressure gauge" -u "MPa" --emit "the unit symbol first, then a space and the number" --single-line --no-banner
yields MPa 24.25
